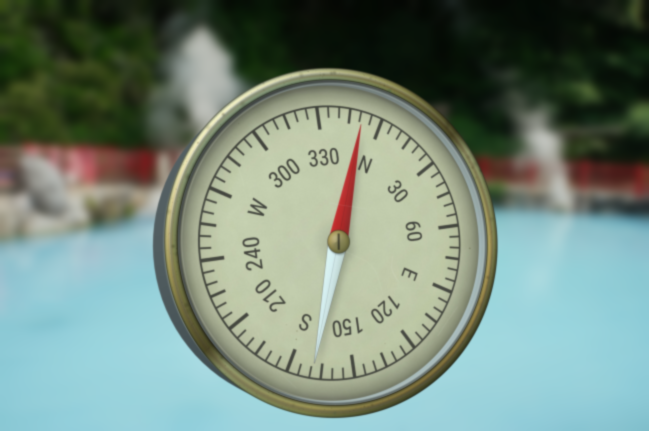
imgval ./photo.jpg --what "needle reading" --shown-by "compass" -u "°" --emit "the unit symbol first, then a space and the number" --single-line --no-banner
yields ° 350
